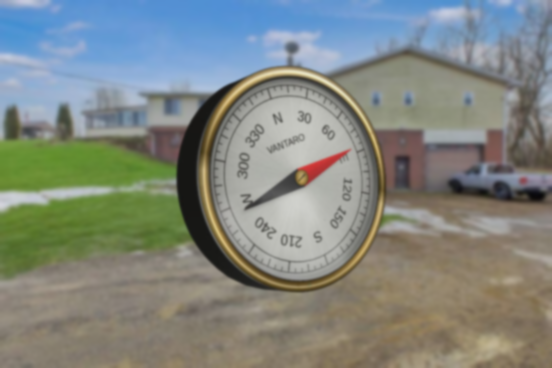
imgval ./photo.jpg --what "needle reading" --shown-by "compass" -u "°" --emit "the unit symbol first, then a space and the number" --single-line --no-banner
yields ° 85
